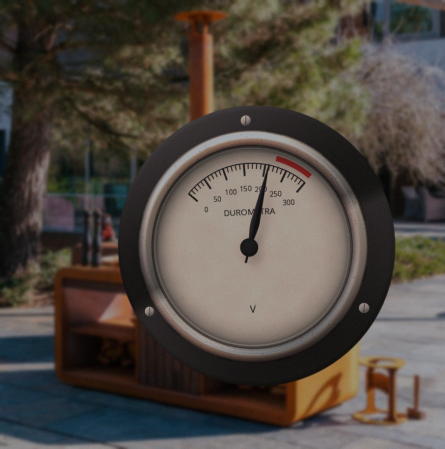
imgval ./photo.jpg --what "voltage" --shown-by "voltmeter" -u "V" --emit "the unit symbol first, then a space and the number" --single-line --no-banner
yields V 210
